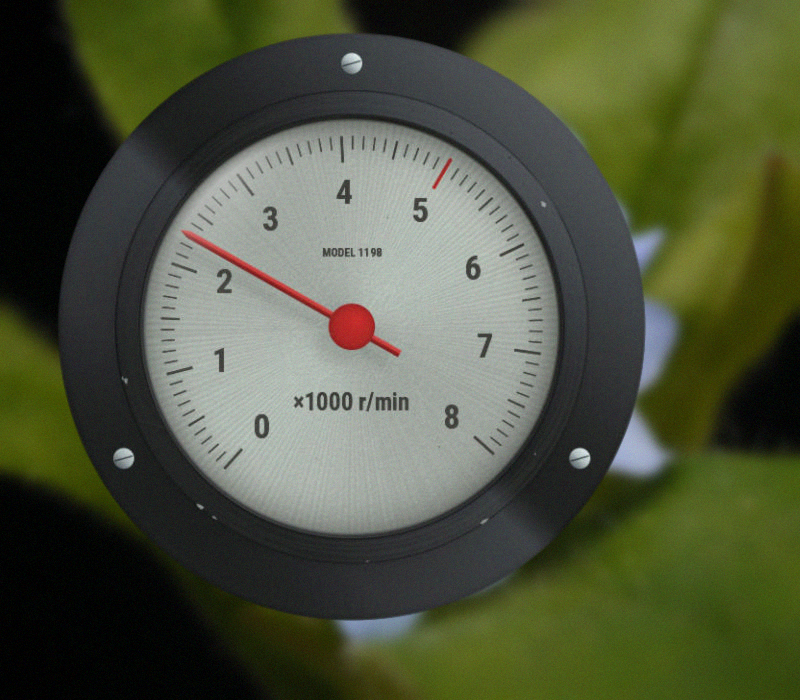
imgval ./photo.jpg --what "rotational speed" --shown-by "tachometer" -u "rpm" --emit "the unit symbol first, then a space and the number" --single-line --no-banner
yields rpm 2300
